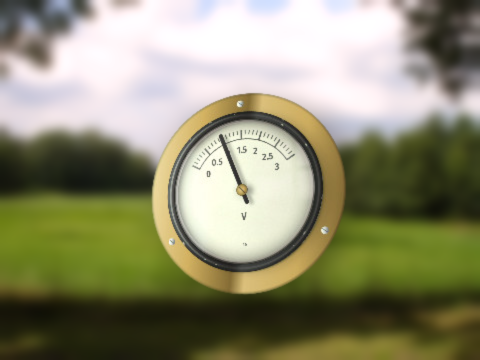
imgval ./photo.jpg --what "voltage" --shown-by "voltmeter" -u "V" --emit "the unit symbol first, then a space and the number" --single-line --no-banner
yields V 1
